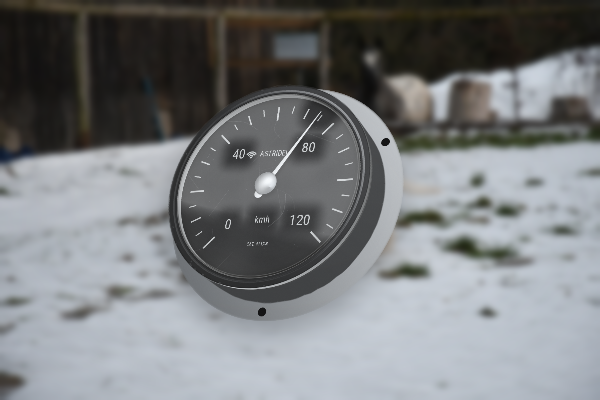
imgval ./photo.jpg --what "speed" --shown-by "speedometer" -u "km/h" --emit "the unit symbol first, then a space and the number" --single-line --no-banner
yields km/h 75
